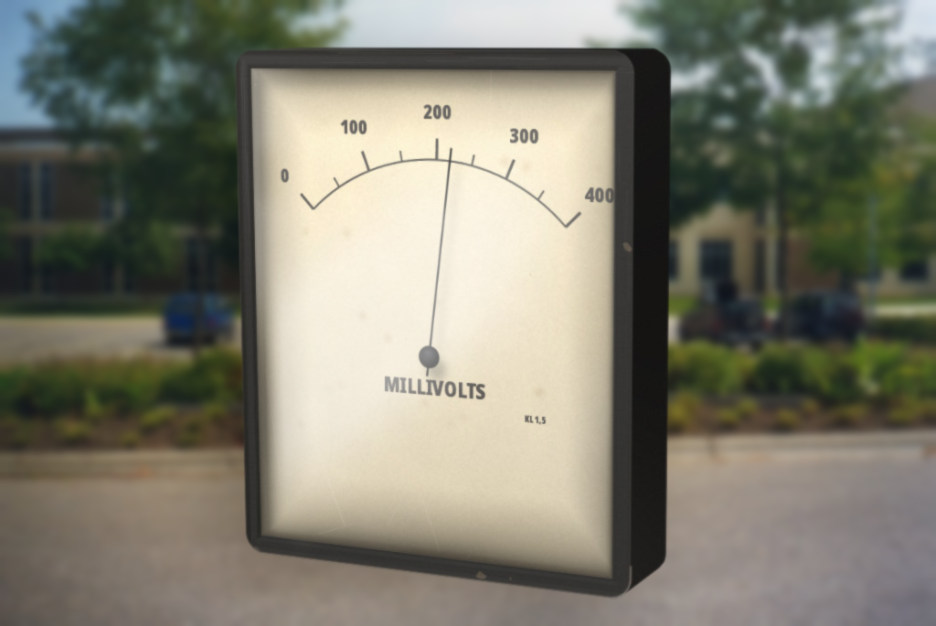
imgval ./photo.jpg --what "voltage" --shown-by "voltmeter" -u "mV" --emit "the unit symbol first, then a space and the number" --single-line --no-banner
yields mV 225
